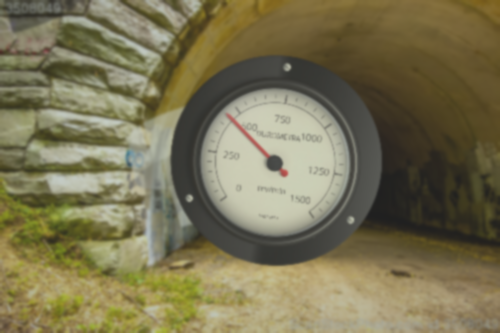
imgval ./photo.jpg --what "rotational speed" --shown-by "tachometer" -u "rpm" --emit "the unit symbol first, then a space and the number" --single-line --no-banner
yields rpm 450
